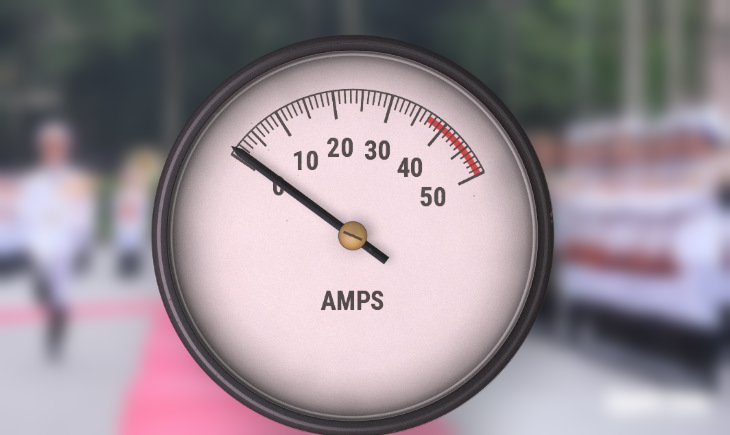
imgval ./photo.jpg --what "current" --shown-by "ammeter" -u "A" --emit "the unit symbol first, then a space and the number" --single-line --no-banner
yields A 1
